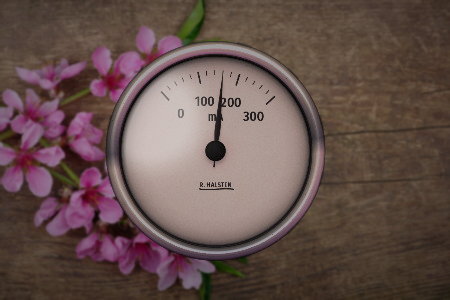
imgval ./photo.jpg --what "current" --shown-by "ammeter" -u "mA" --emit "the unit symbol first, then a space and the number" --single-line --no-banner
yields mA 160
